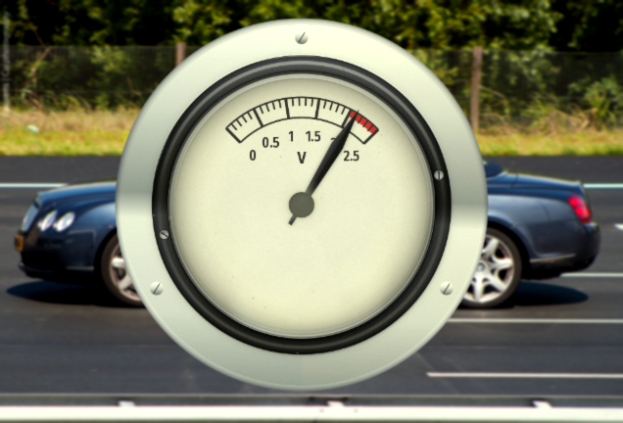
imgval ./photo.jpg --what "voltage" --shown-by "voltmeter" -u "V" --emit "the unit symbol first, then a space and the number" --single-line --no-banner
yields V 2.1
